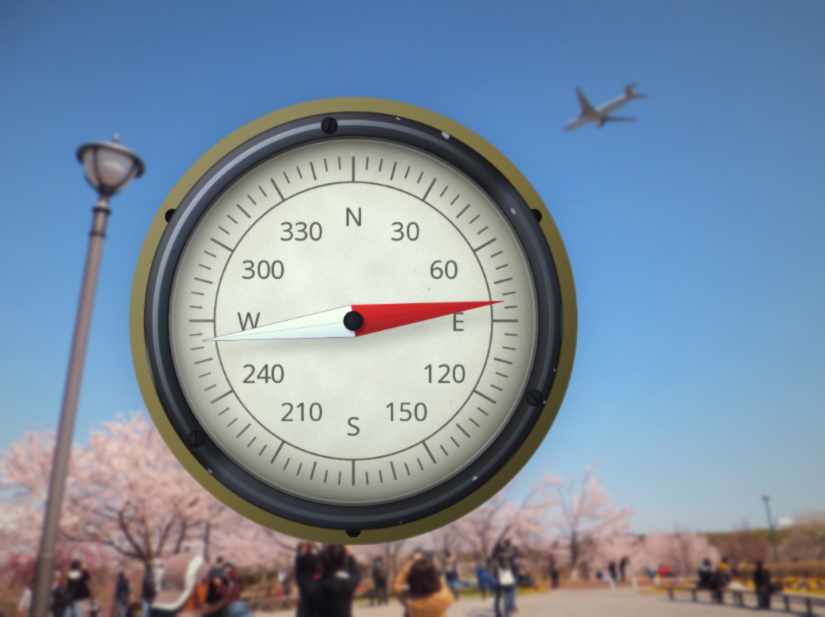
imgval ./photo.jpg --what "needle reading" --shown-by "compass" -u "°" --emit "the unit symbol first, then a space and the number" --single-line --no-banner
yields ° 82.5
